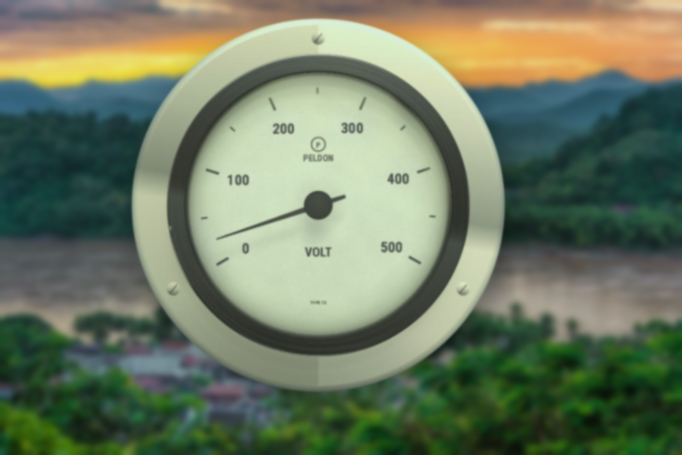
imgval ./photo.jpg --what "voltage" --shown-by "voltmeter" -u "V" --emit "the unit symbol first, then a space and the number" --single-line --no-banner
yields V 25
